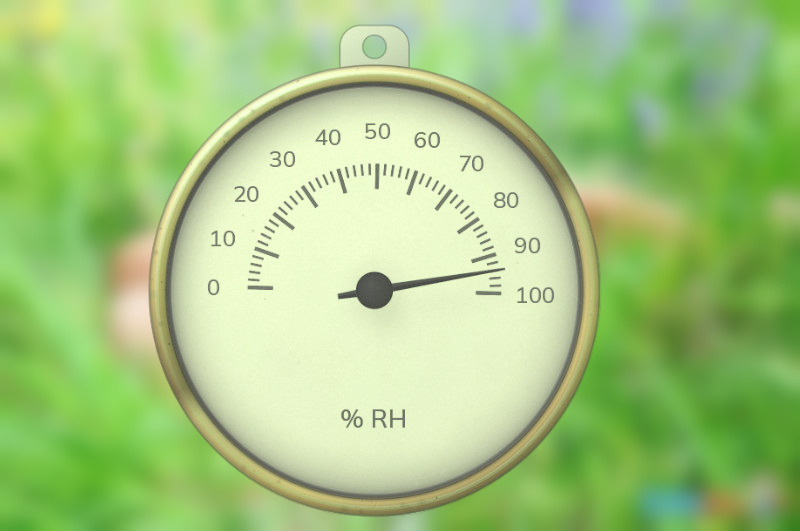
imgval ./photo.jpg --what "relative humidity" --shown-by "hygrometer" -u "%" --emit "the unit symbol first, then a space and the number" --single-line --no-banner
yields % 94
